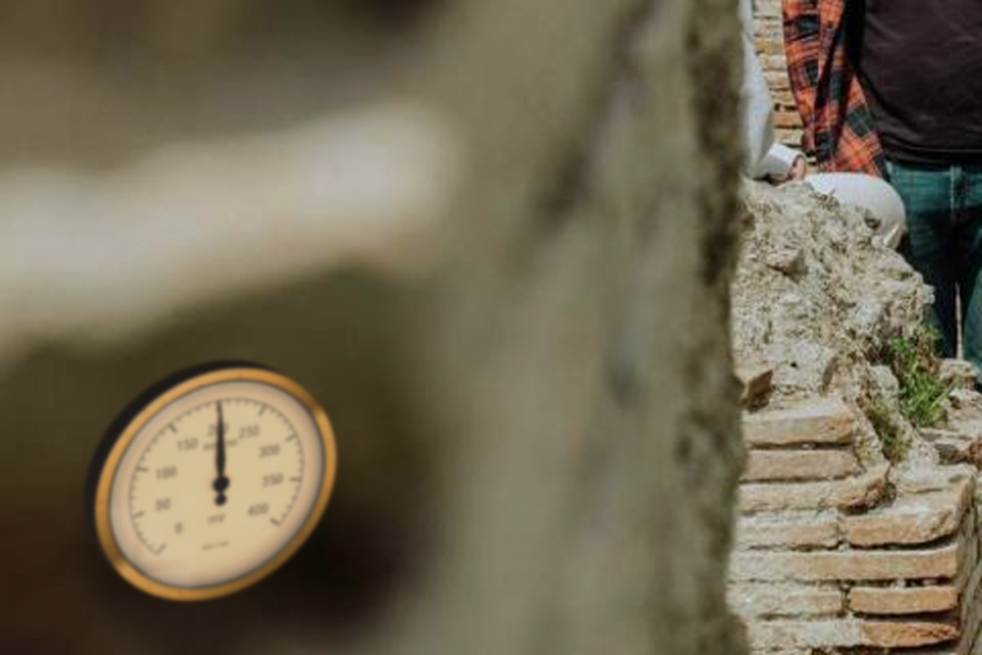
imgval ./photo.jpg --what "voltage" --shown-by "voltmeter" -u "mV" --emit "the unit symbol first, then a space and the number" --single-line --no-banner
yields mV 200
